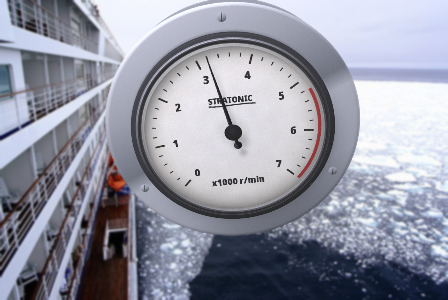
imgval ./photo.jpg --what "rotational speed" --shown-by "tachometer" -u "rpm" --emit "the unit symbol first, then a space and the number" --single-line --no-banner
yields rpm 3200
